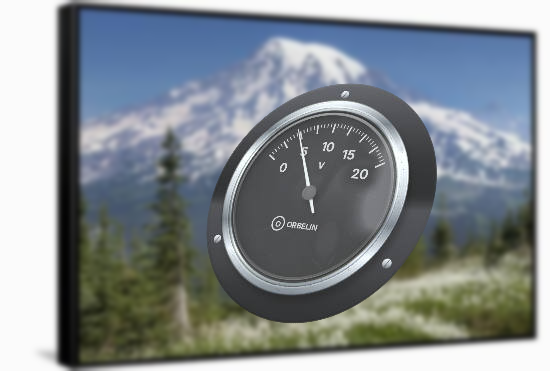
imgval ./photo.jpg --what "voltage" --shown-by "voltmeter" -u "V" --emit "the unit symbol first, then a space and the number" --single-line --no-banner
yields V 5
